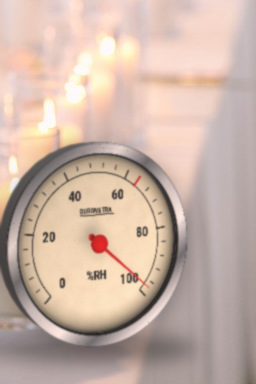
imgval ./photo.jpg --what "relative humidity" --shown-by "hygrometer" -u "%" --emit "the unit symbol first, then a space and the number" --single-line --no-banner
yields % 98
